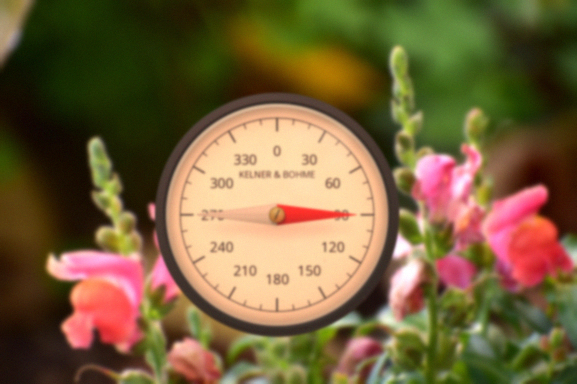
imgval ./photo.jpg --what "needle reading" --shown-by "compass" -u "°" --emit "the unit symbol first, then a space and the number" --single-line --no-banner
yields ° 90
